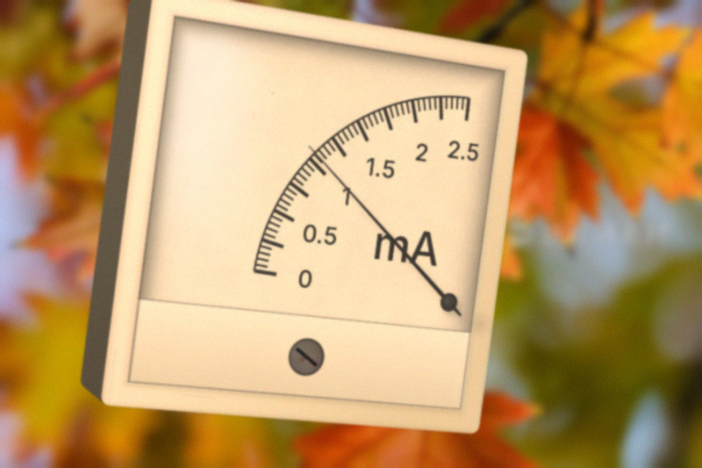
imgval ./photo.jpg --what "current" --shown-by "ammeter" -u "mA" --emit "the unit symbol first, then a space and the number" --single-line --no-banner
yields mA 1.05
